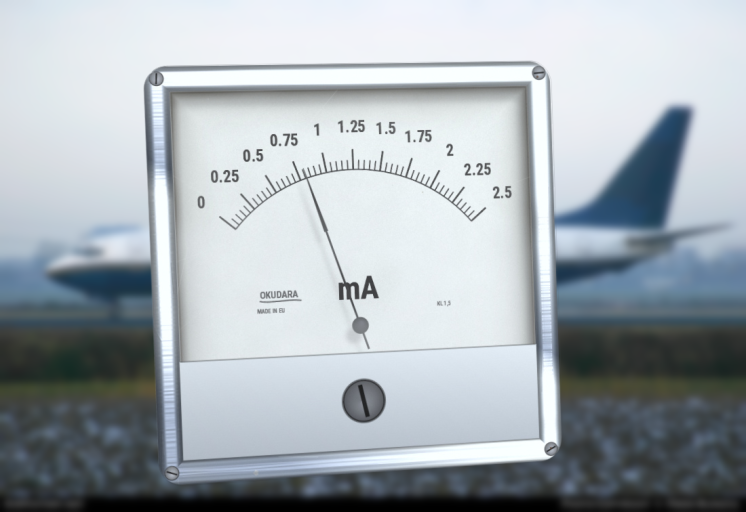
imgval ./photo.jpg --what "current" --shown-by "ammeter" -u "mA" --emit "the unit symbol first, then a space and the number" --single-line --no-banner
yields mA 0.8
